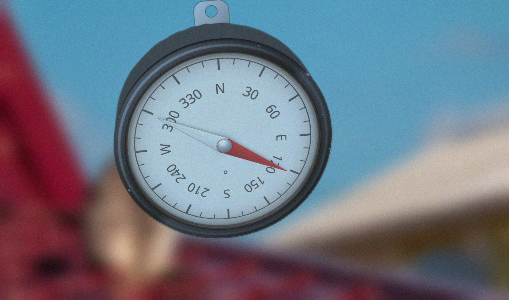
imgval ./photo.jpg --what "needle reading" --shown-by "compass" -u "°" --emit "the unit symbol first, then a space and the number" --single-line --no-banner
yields ° 120
